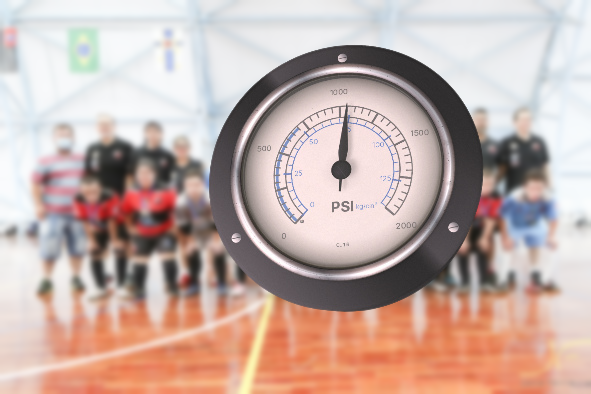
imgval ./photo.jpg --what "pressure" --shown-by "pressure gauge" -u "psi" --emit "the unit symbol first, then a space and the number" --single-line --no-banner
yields psi 1050
